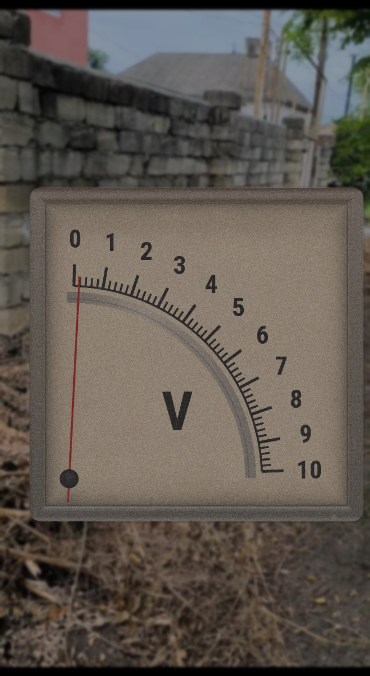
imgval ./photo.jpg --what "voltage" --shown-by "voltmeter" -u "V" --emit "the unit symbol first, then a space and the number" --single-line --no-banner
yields V 0.2
